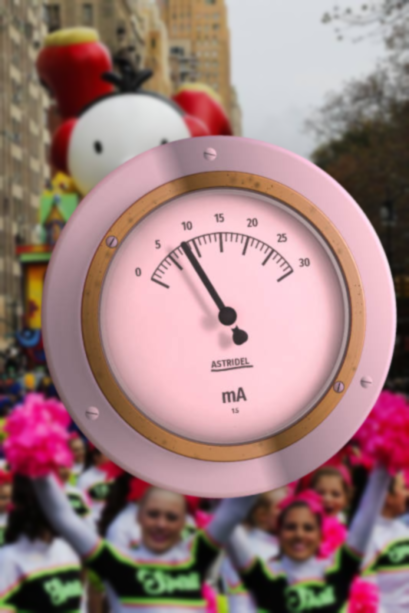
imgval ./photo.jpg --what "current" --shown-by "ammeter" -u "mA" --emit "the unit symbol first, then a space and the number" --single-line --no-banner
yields mA 8
